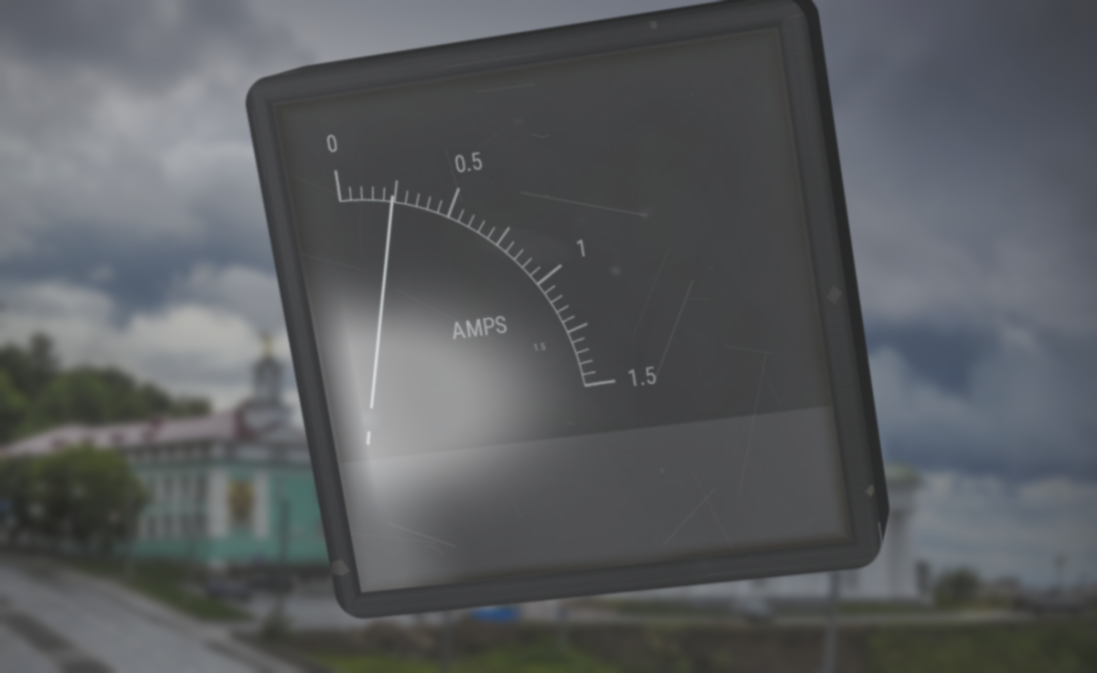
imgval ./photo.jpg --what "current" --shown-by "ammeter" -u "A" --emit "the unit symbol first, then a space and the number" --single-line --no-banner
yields A 0.25
